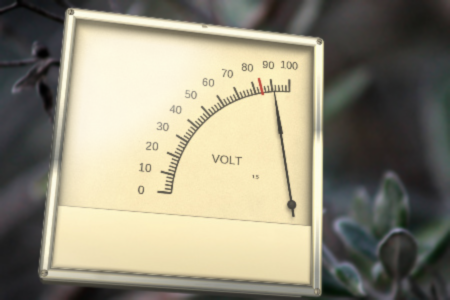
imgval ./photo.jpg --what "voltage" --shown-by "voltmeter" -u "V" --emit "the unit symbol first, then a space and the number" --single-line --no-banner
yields V 90
